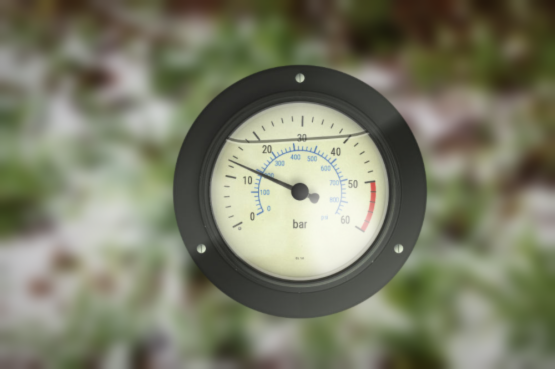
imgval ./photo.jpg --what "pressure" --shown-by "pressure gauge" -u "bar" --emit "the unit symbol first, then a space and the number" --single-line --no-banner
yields bar 13
